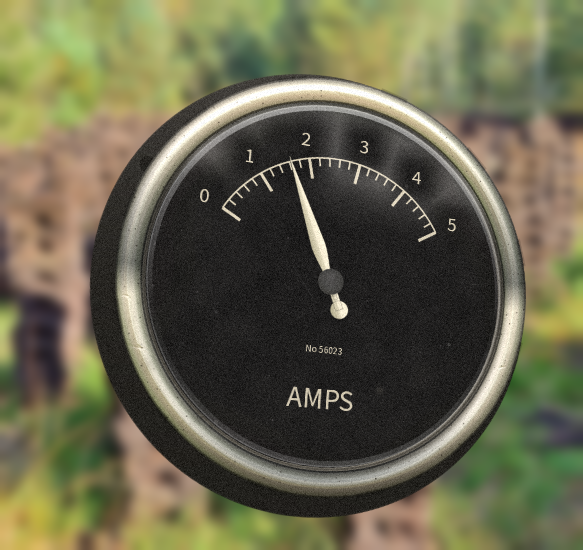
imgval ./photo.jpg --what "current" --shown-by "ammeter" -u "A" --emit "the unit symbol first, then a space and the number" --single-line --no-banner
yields A 1.6
